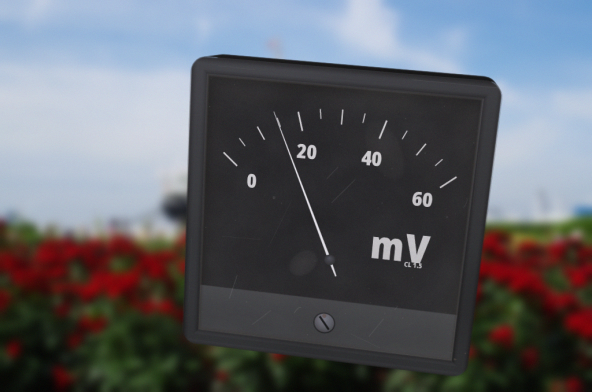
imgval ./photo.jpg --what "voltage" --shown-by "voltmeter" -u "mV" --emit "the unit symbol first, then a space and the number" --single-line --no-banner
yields mV 15
